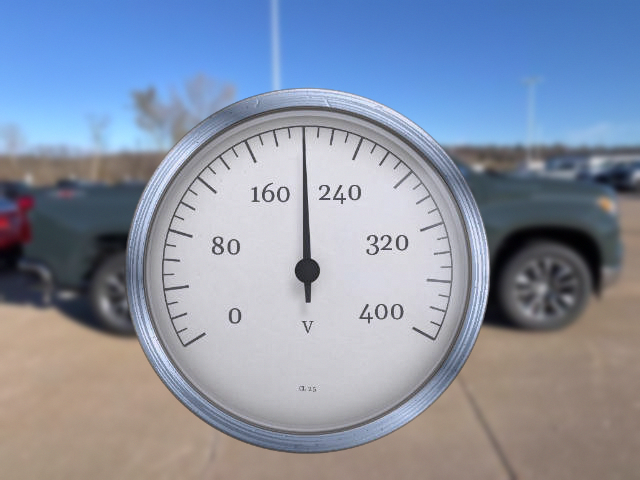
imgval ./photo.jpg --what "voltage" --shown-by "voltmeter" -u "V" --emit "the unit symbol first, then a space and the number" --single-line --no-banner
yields V 200
